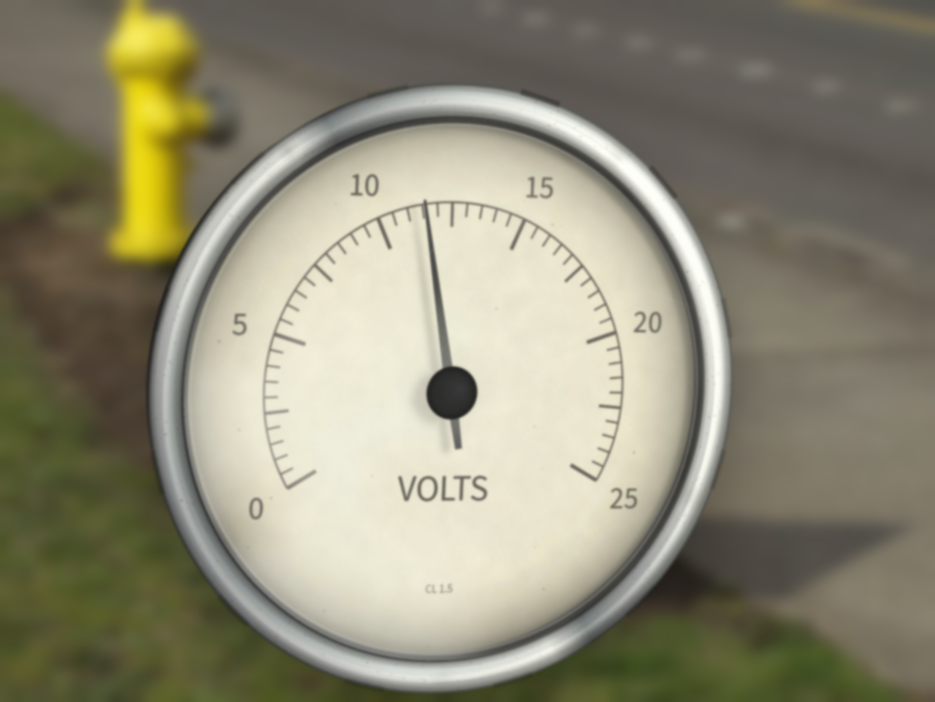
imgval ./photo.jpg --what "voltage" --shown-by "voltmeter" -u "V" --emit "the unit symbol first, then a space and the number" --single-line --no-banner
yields V 11.5
